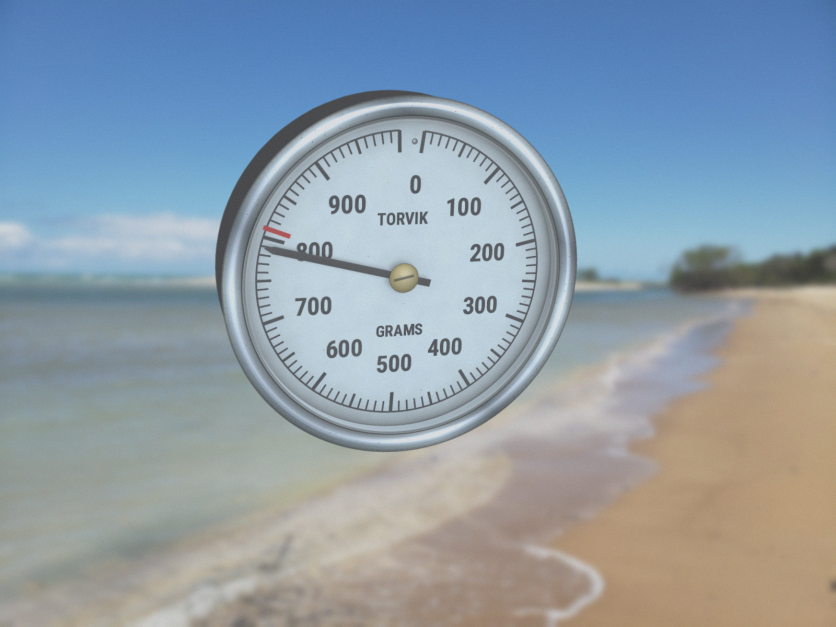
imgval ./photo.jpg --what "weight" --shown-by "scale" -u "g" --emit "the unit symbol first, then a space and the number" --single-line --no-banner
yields g 790
